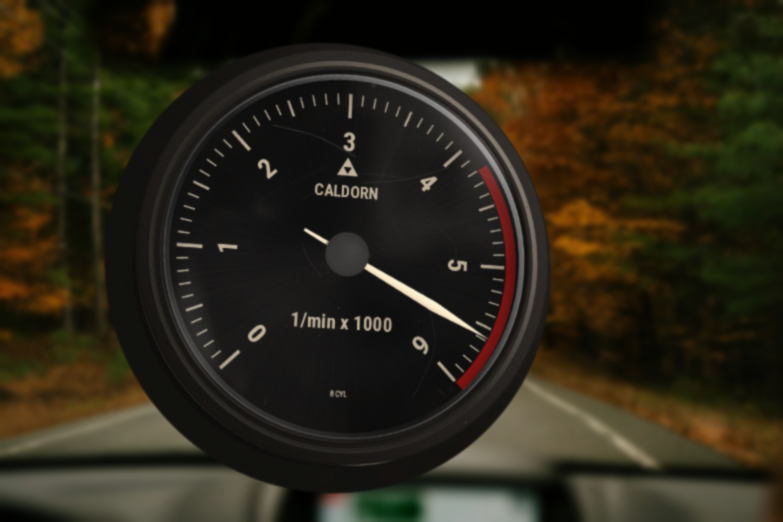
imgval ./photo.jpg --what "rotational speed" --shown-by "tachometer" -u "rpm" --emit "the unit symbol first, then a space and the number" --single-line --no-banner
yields rpm 5600
